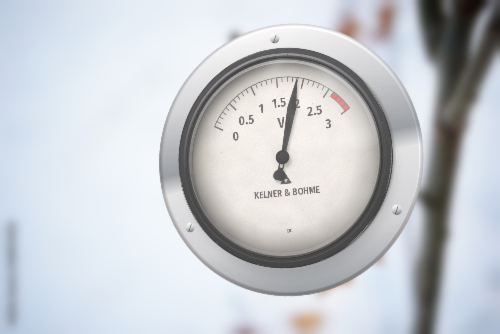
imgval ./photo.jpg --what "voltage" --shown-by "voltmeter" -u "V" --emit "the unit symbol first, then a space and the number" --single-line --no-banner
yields V 1.9
